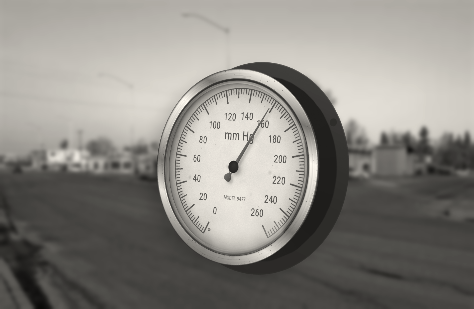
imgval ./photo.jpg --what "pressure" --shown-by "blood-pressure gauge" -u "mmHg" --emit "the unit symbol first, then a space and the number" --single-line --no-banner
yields mmHg 160
